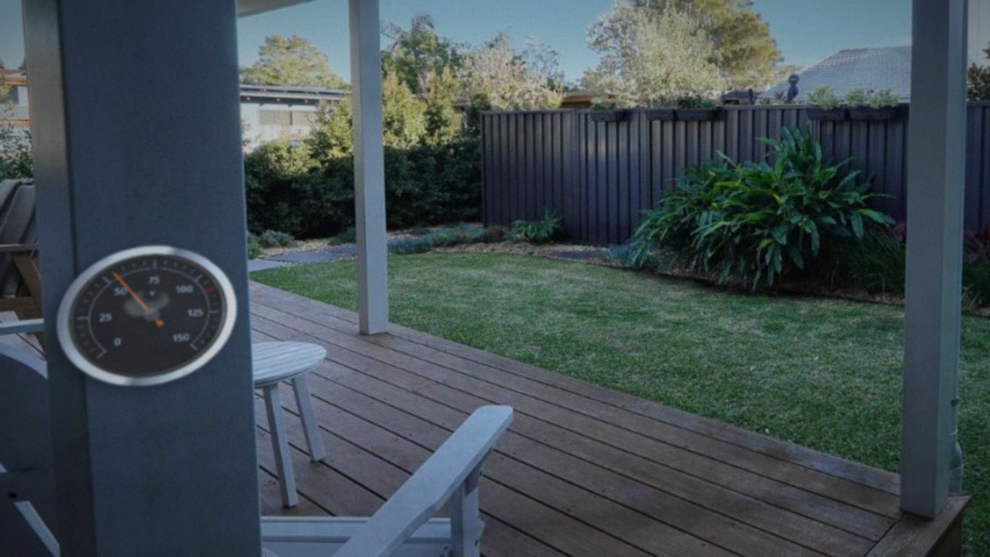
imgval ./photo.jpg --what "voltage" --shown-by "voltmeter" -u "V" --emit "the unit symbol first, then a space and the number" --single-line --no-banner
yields V 55
